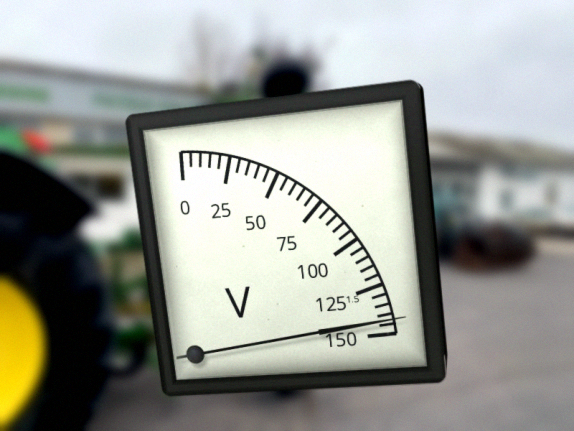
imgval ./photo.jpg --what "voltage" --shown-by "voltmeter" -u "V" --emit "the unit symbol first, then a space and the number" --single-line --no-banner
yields V 142.5
